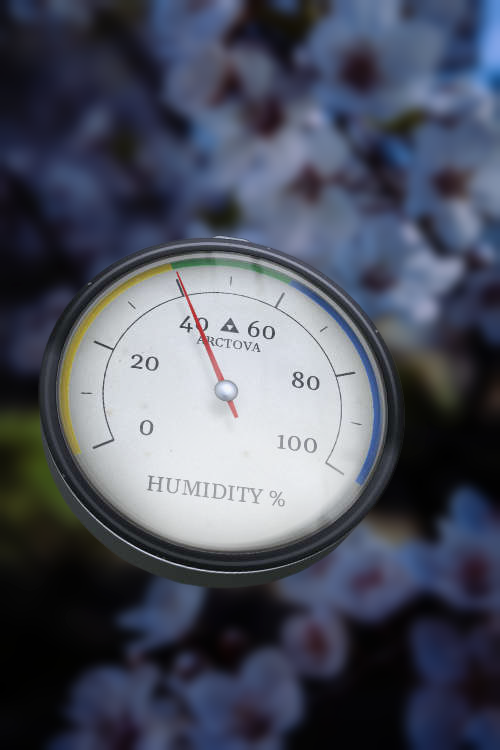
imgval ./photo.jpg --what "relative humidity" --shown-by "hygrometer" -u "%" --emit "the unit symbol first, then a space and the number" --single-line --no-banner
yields % 40
